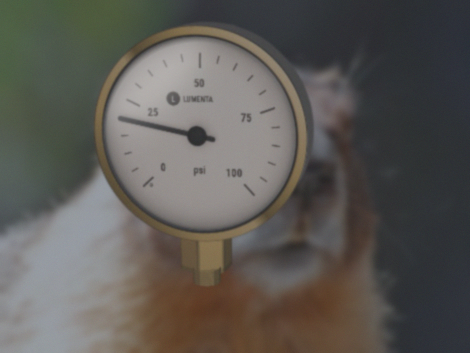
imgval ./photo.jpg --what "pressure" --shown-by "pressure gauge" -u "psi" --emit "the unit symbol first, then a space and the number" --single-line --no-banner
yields psi 20
